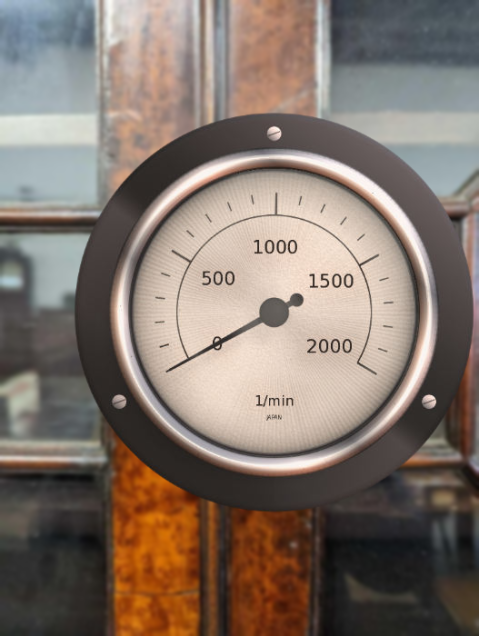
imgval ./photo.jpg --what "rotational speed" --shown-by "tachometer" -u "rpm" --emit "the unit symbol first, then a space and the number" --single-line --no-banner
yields rpm 0
